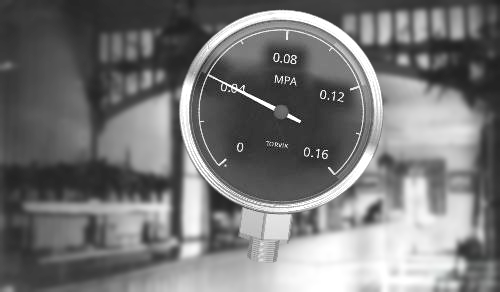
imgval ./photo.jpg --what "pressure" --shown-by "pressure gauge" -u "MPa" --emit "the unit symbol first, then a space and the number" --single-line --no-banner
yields MPa 0.04
